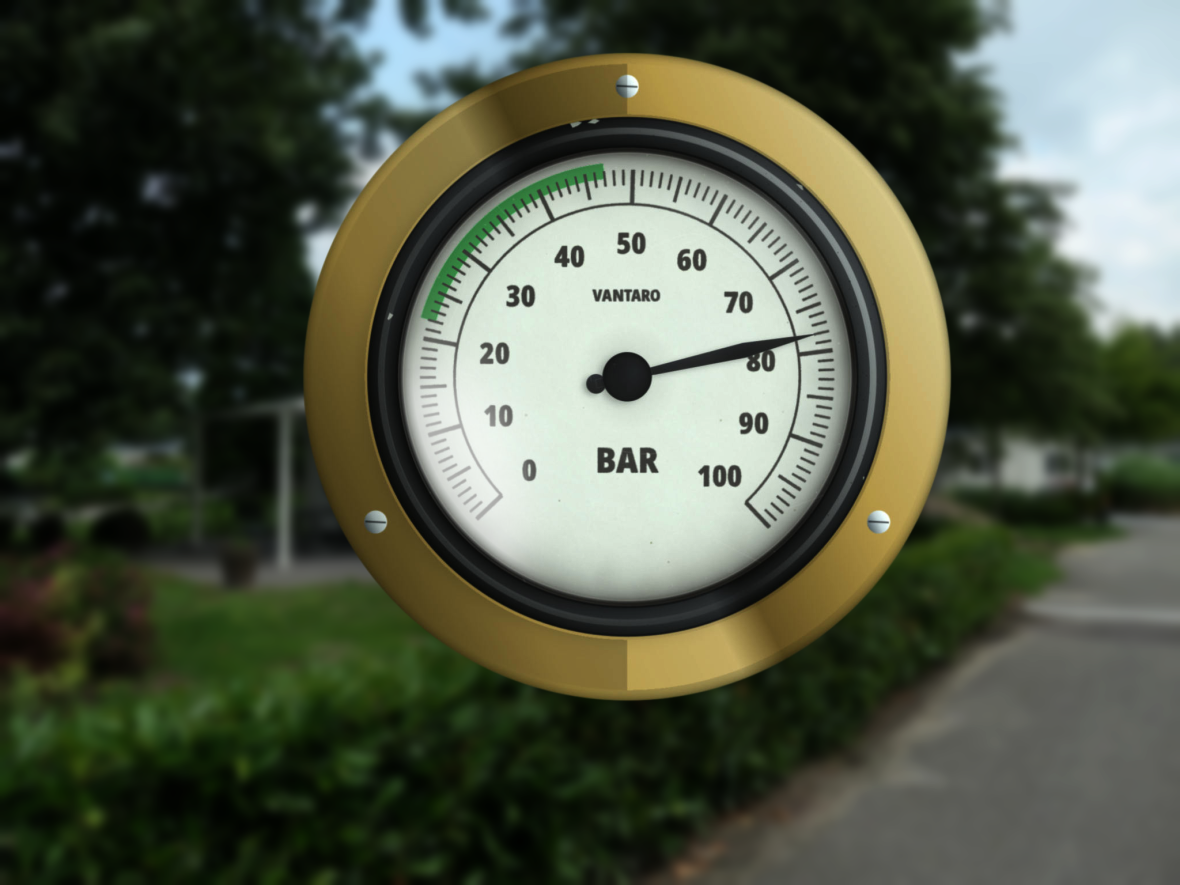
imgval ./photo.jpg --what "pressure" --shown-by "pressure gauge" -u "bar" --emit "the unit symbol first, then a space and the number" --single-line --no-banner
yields bar 78
